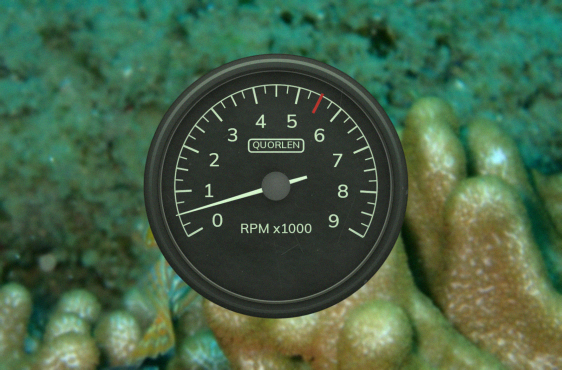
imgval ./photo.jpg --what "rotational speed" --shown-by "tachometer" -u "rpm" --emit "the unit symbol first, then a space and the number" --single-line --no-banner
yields rpm 500
